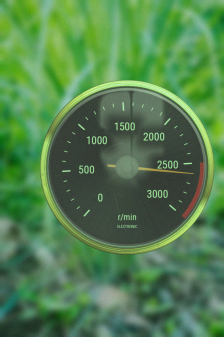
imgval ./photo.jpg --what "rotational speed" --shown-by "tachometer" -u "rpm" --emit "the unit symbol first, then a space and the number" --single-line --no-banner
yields rpm 2600
